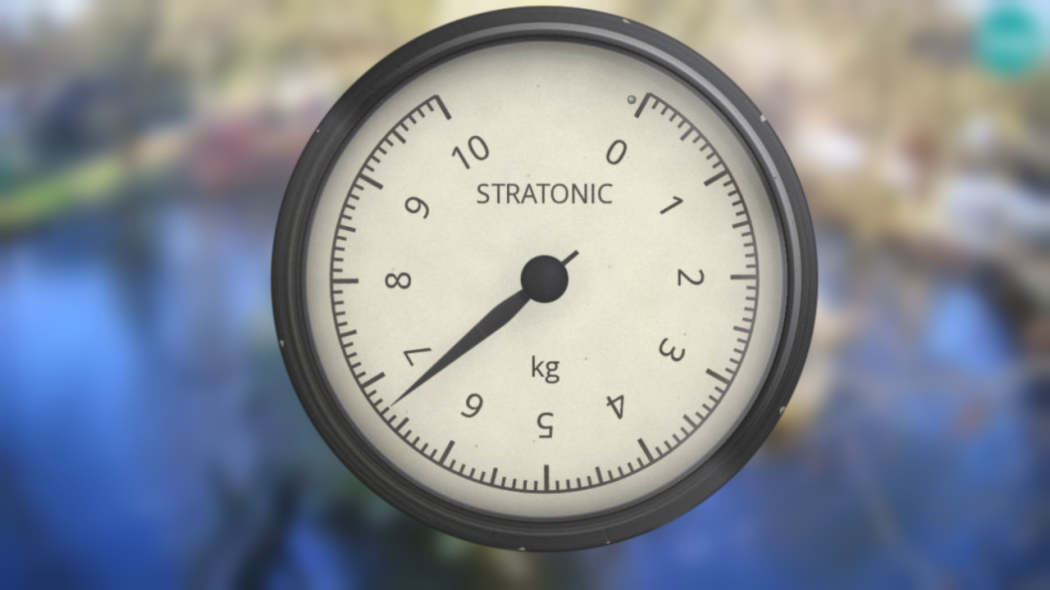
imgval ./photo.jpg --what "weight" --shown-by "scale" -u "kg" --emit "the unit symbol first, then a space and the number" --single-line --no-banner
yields kg 6.7
